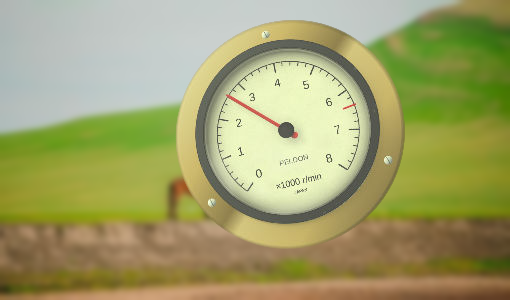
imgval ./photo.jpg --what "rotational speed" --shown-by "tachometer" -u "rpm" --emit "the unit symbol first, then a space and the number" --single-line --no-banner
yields rpm 2600
